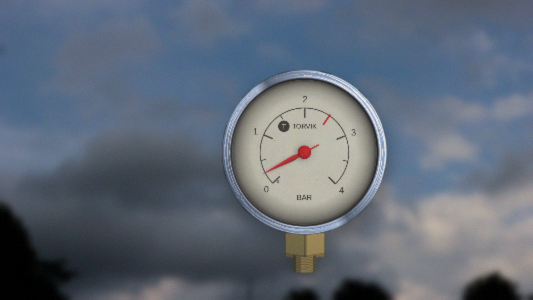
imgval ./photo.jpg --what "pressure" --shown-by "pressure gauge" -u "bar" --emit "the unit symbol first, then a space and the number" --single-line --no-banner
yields bar 0.25
